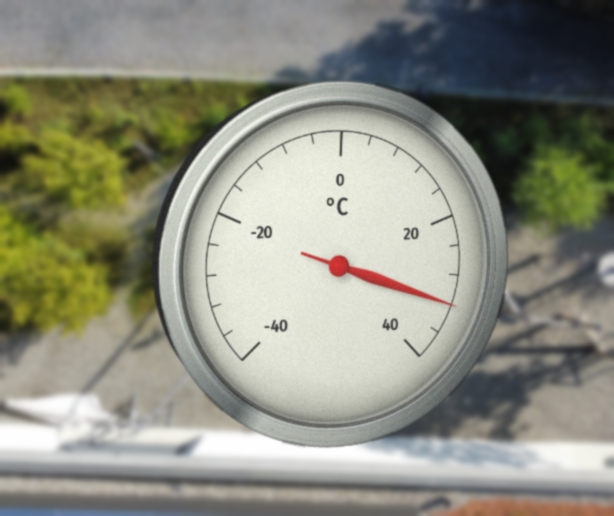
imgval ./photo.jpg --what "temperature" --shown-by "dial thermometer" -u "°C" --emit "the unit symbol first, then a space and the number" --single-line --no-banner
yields °C 32
